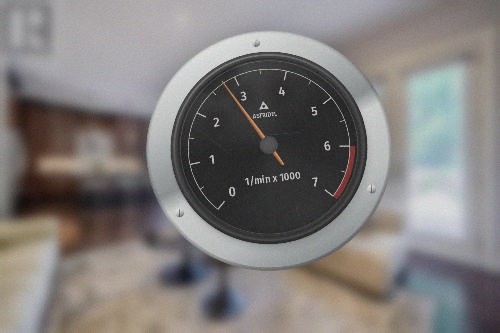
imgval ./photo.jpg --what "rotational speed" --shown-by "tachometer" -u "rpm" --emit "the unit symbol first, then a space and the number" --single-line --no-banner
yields rpm 2750
